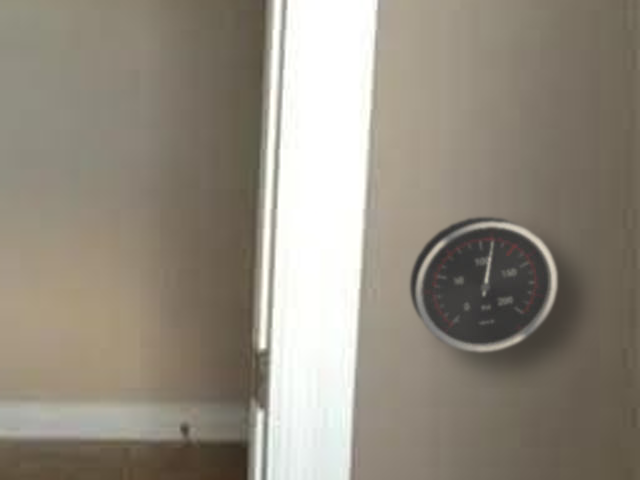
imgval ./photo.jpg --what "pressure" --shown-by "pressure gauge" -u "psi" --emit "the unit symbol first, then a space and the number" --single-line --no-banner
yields psi 110
